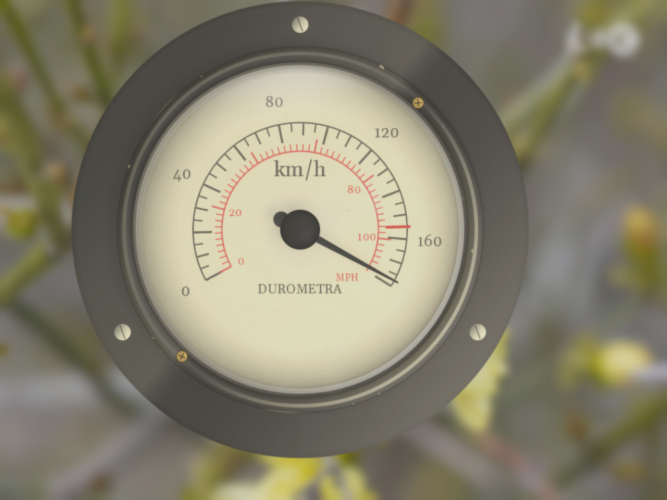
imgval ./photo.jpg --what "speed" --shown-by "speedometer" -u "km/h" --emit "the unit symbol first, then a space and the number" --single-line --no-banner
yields km/h 177.5
